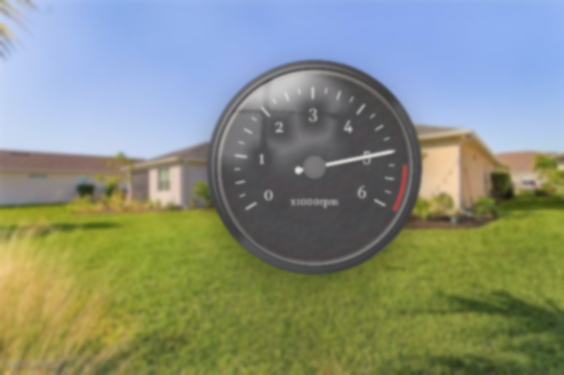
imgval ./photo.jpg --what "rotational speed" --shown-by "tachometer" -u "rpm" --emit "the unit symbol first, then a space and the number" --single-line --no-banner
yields rpm 5000
